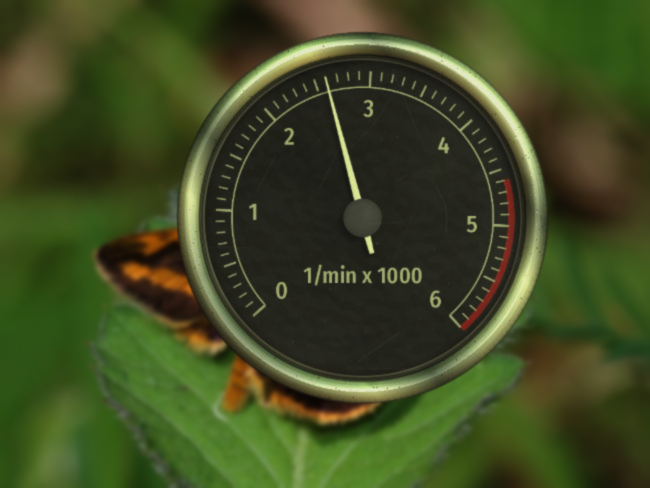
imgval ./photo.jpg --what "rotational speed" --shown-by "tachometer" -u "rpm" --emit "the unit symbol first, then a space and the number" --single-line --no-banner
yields rpm 2600
